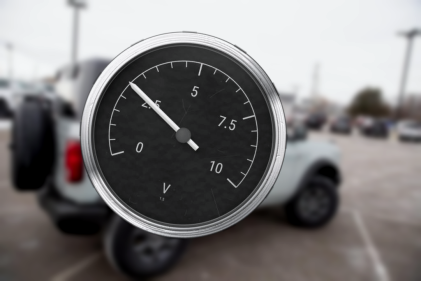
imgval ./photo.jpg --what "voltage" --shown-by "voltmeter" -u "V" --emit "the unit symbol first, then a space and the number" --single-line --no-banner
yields V 2.5
